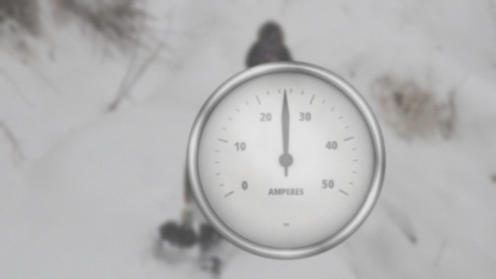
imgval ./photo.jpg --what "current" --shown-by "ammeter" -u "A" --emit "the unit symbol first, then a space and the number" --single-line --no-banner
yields A 25
